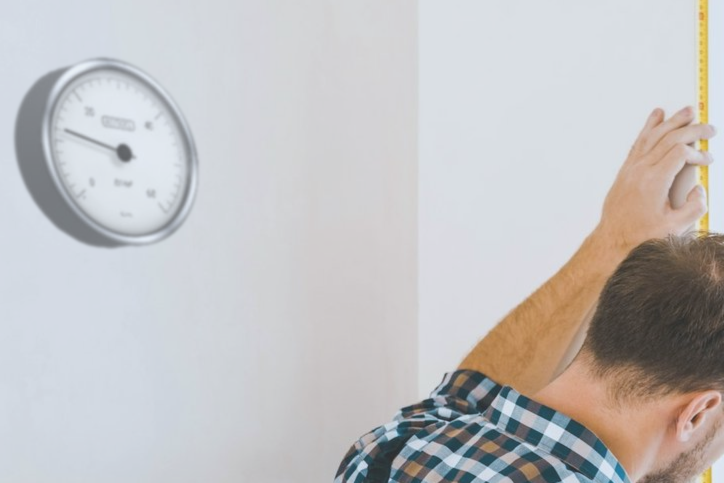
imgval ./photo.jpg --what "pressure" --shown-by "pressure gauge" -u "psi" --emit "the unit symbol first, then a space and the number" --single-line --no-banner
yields psi 12
